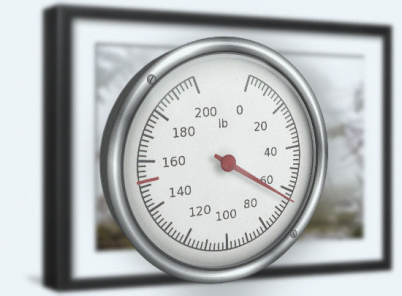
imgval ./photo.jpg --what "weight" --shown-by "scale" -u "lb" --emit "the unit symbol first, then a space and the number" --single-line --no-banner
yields lb 64
